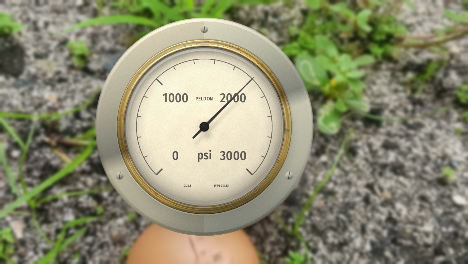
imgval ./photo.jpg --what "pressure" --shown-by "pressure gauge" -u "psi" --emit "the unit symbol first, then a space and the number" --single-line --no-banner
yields psi 2000
